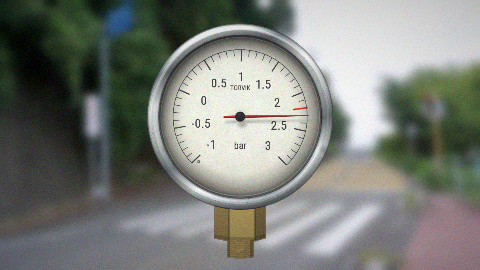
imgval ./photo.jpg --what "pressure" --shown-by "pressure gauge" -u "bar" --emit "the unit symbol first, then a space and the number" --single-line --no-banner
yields bar 2.3
